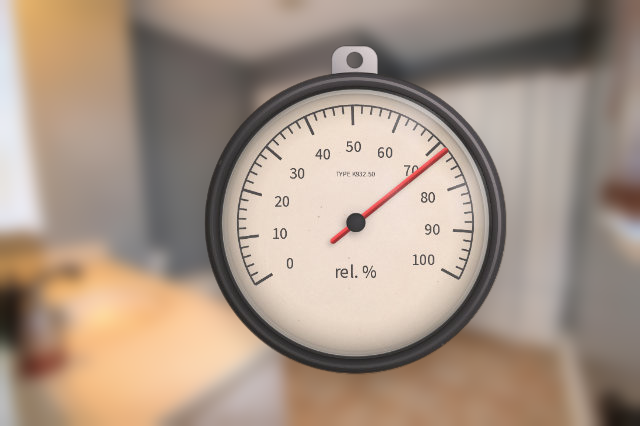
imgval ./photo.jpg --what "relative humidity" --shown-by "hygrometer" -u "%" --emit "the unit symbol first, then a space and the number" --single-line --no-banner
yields % 72
